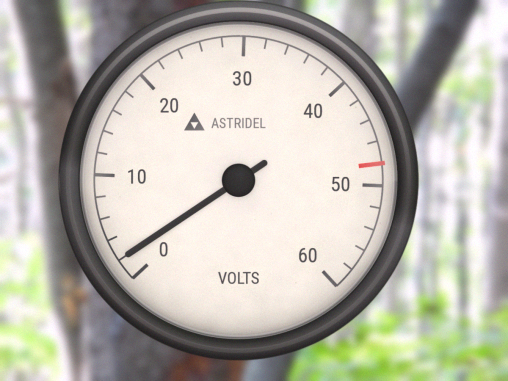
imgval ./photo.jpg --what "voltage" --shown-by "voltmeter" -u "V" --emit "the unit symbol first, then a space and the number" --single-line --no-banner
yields V 2
